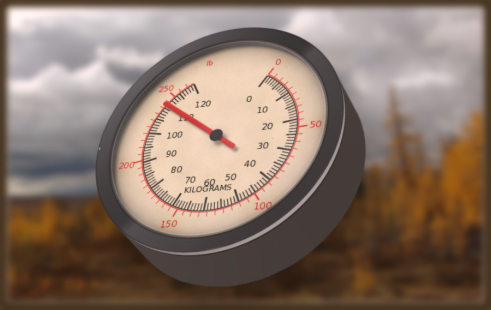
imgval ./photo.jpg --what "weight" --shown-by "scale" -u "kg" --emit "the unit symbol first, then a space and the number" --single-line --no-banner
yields kg 110
